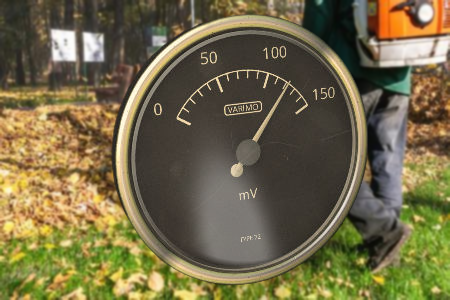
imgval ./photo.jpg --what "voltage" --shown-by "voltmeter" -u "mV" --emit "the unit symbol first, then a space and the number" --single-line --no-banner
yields mV 120
